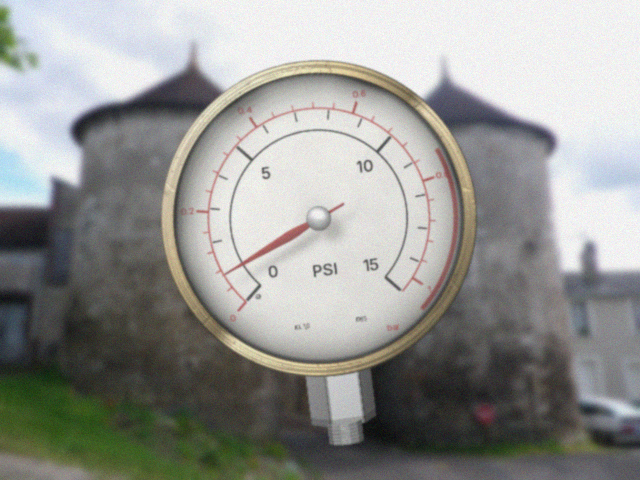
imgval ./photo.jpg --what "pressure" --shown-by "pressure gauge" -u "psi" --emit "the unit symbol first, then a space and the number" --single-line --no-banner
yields psi 1
